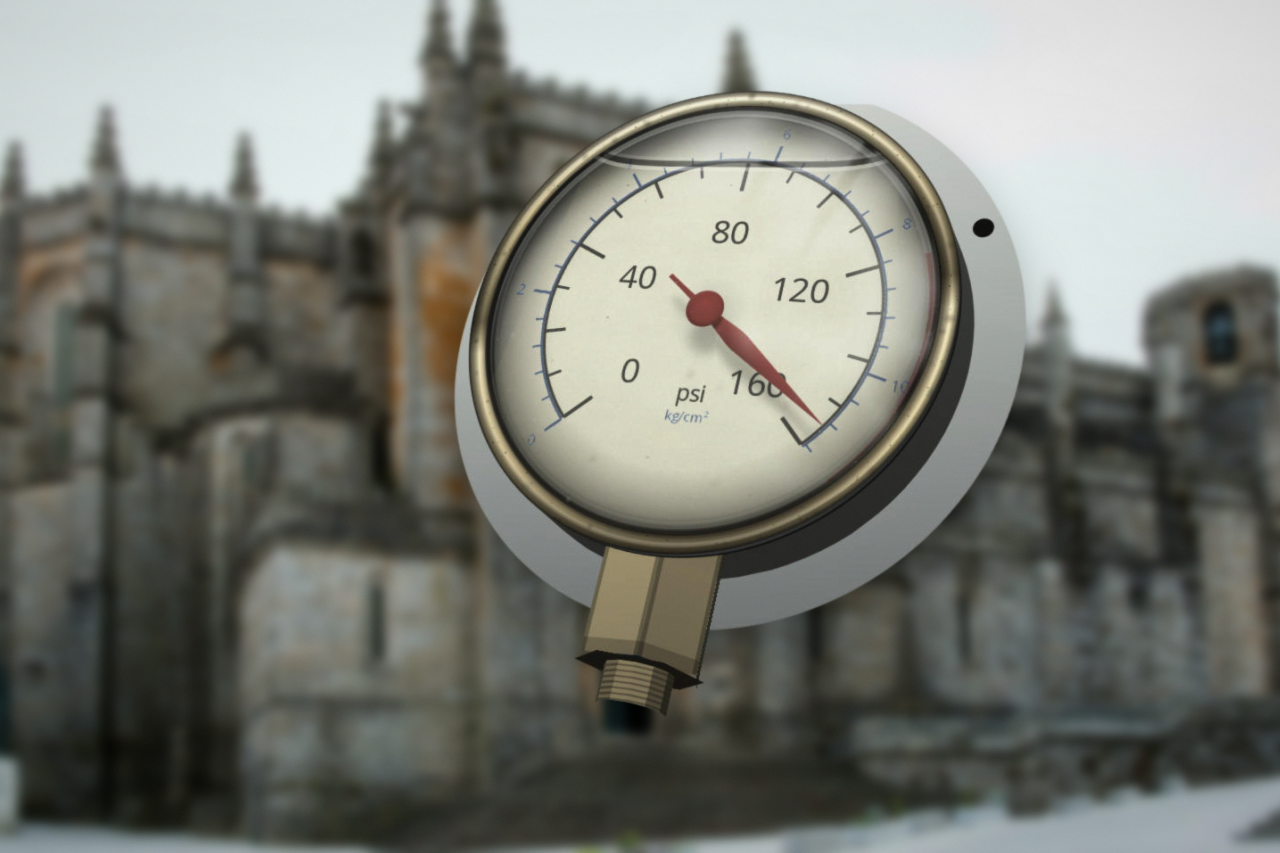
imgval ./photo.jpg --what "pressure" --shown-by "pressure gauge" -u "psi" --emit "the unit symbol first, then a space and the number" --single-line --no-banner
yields psi 155
